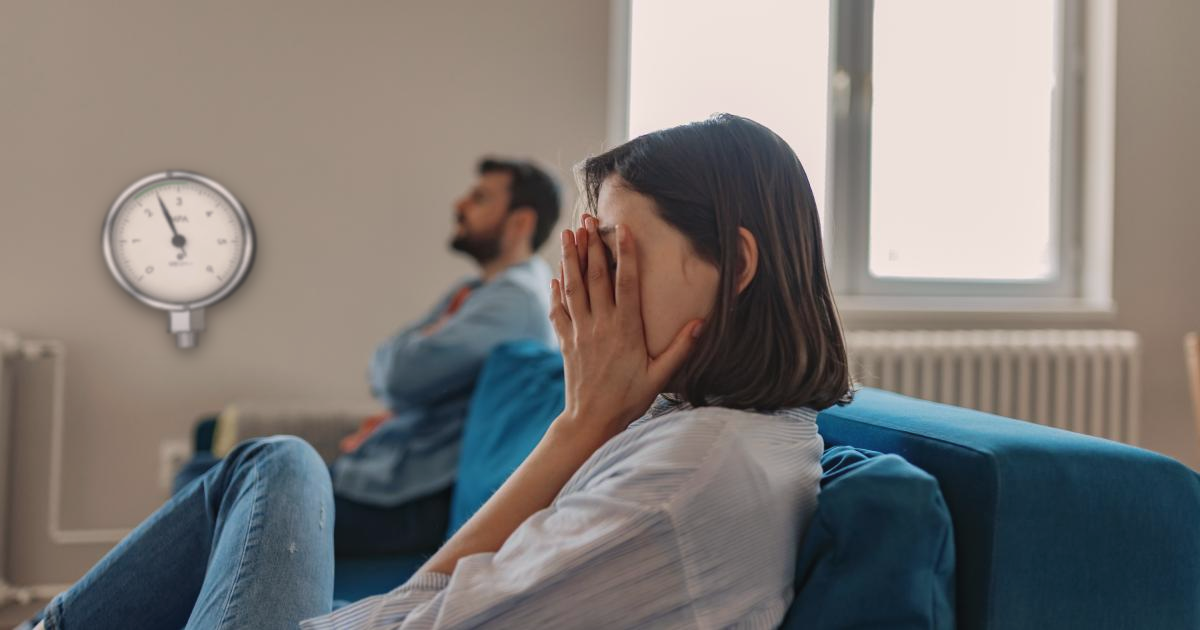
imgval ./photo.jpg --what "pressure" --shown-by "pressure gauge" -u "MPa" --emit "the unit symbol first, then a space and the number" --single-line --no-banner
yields MPa 2.5
